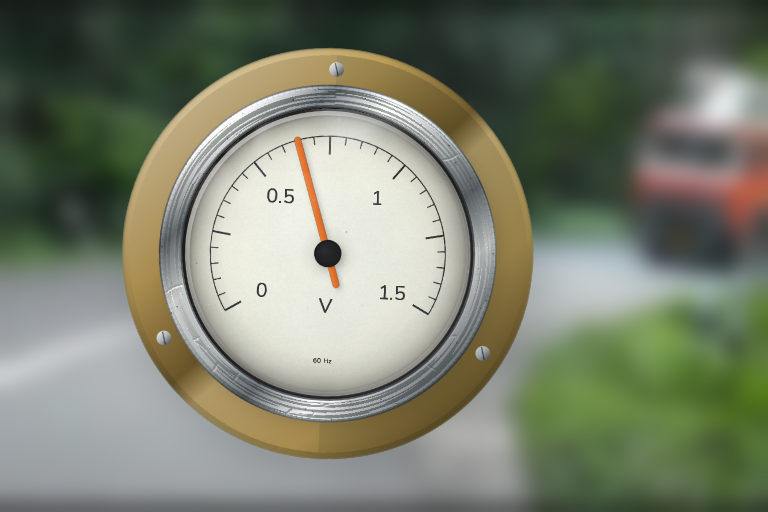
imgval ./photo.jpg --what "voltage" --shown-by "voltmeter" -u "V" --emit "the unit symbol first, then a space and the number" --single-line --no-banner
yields V 0.65
